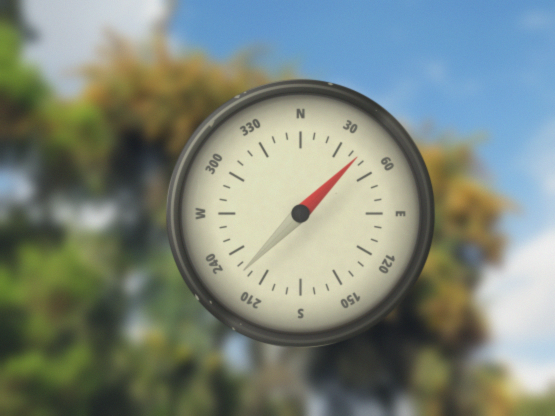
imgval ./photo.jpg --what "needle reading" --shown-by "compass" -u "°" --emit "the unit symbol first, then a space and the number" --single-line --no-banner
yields ° 45
